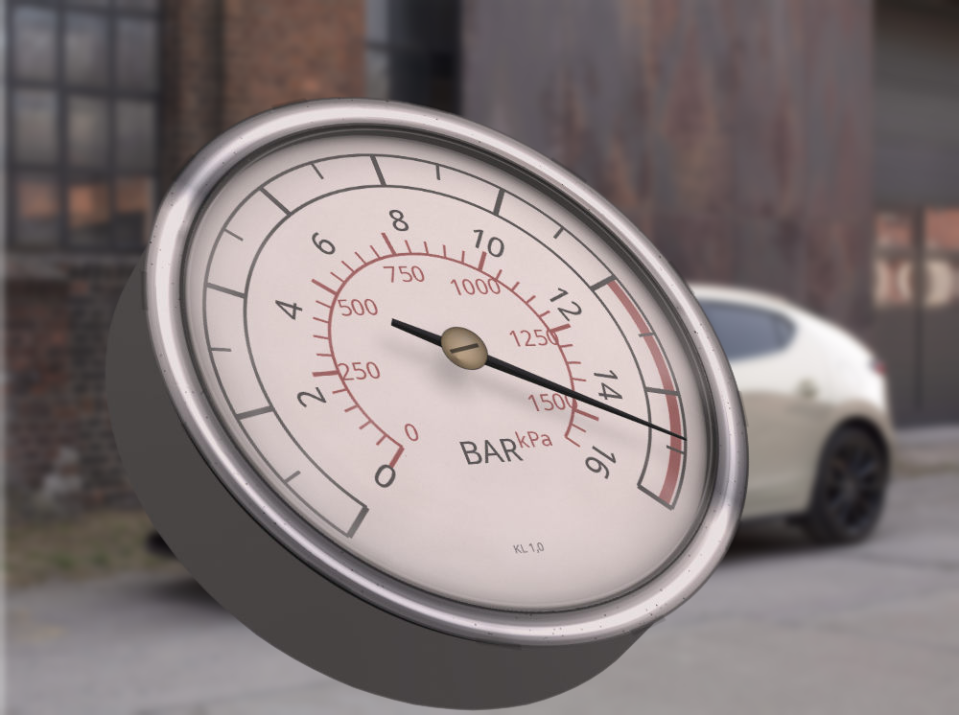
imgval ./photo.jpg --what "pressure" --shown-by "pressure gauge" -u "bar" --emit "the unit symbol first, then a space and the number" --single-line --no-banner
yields bar 15
